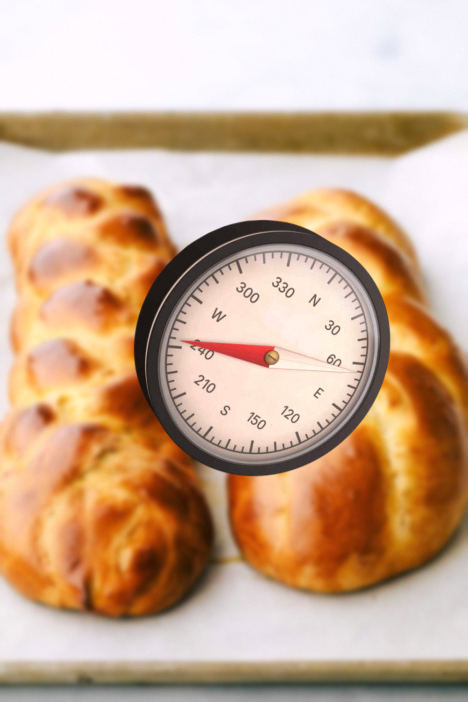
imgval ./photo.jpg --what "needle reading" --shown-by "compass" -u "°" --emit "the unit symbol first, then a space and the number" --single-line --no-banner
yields ° 245
